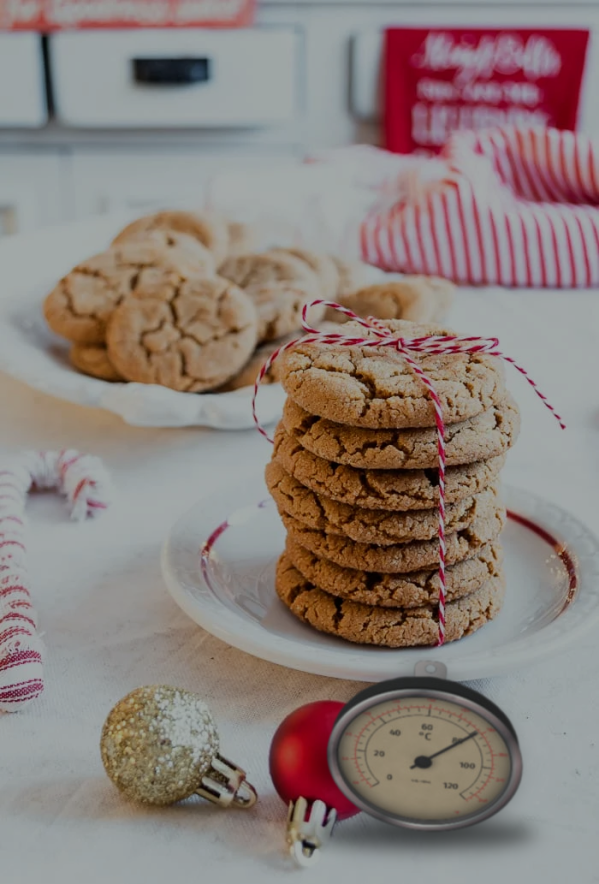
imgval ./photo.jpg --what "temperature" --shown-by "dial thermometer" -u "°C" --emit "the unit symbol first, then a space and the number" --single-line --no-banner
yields °C 80
